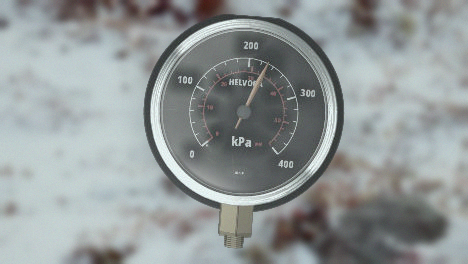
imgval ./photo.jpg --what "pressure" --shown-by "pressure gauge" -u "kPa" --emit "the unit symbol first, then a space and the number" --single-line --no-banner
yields kPa 230
